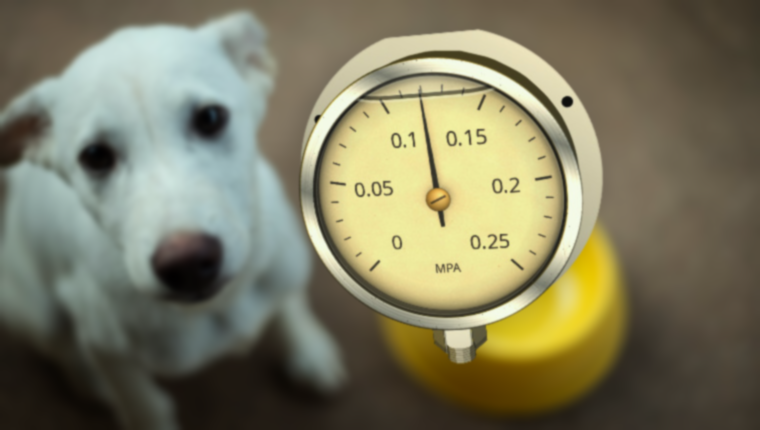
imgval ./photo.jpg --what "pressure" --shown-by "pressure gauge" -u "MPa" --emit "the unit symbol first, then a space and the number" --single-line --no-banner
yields MPa 0.12
